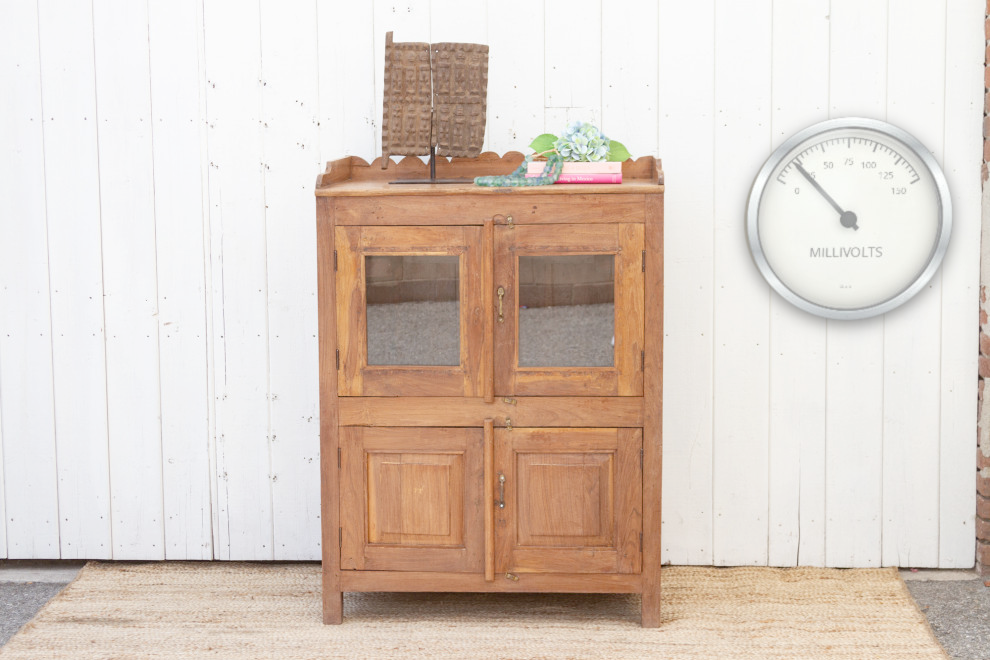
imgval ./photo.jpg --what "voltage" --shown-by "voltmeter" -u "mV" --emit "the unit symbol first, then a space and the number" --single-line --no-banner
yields mV 20
